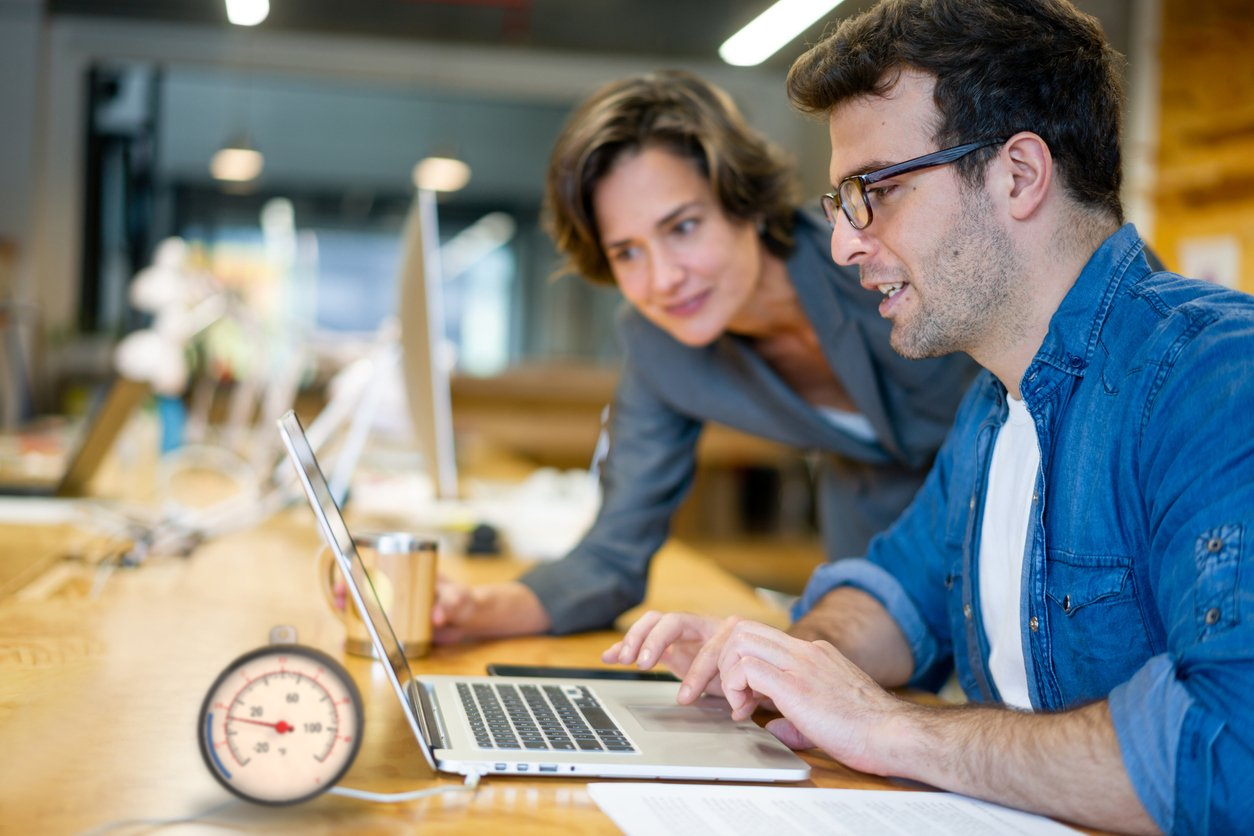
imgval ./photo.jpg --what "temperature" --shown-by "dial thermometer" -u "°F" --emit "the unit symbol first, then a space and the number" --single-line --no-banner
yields °F 10
